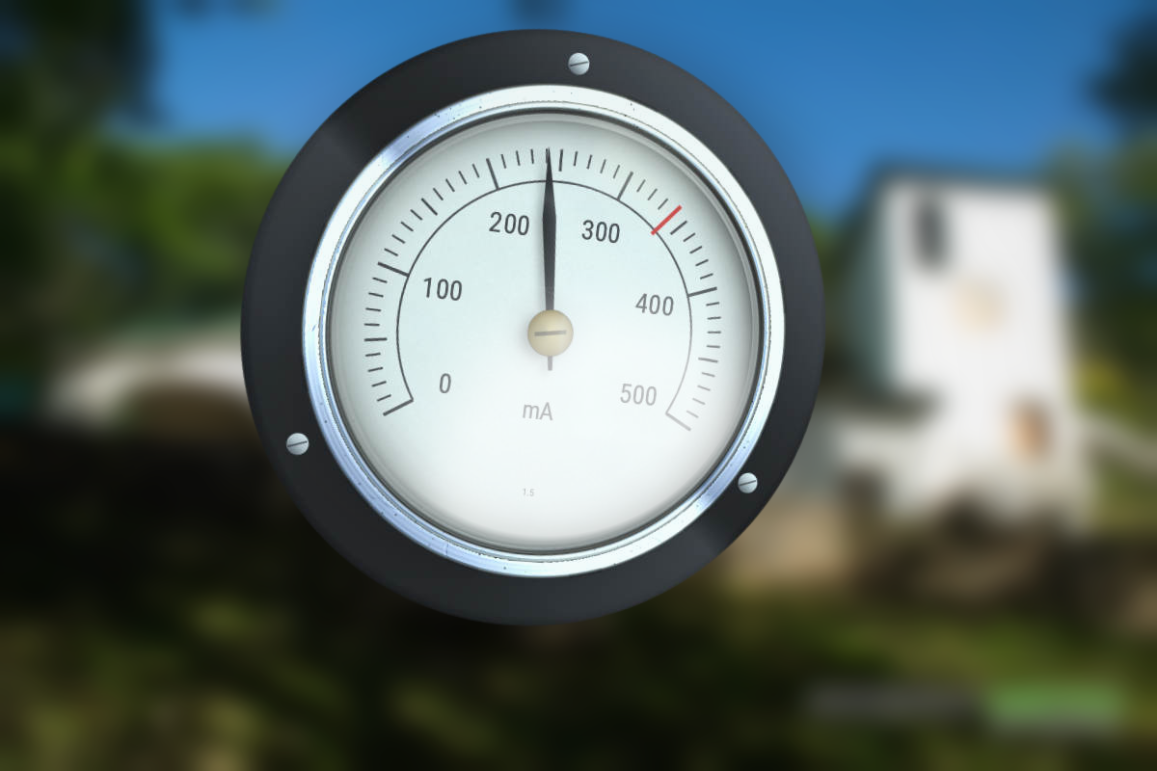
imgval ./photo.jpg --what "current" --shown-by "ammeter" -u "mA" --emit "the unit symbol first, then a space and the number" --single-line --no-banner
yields mA 240
